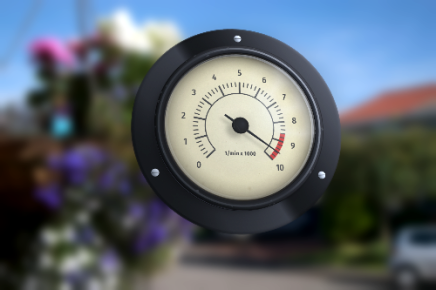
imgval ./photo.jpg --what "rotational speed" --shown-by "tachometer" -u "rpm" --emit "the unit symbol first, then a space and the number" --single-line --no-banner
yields rpm 9600
